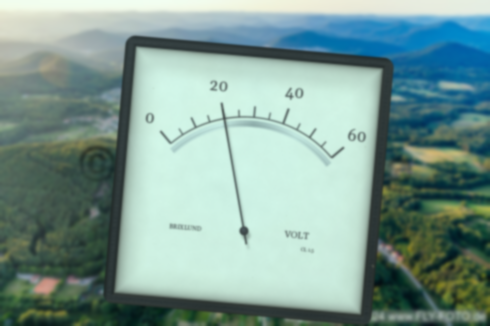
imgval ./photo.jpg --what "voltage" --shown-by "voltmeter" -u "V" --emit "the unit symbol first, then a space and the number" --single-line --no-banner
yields V 20
